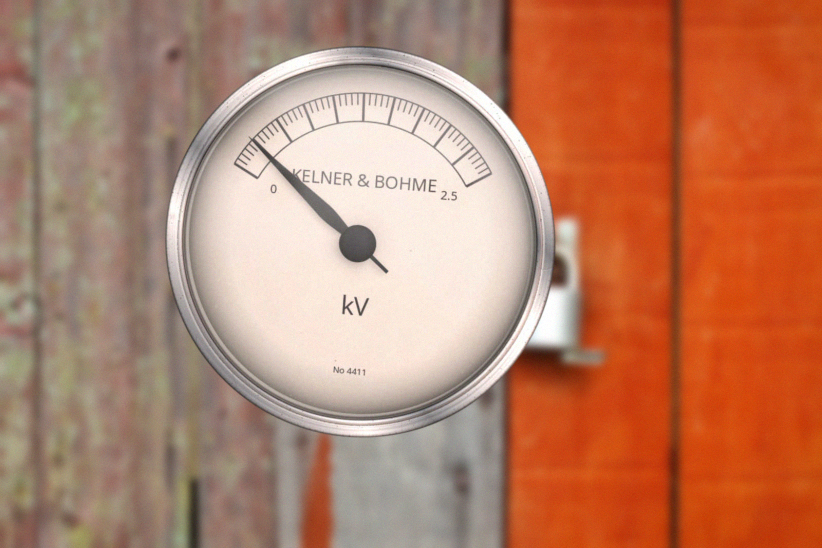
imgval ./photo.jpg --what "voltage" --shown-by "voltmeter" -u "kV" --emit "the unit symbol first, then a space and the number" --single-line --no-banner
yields kV 0.25
